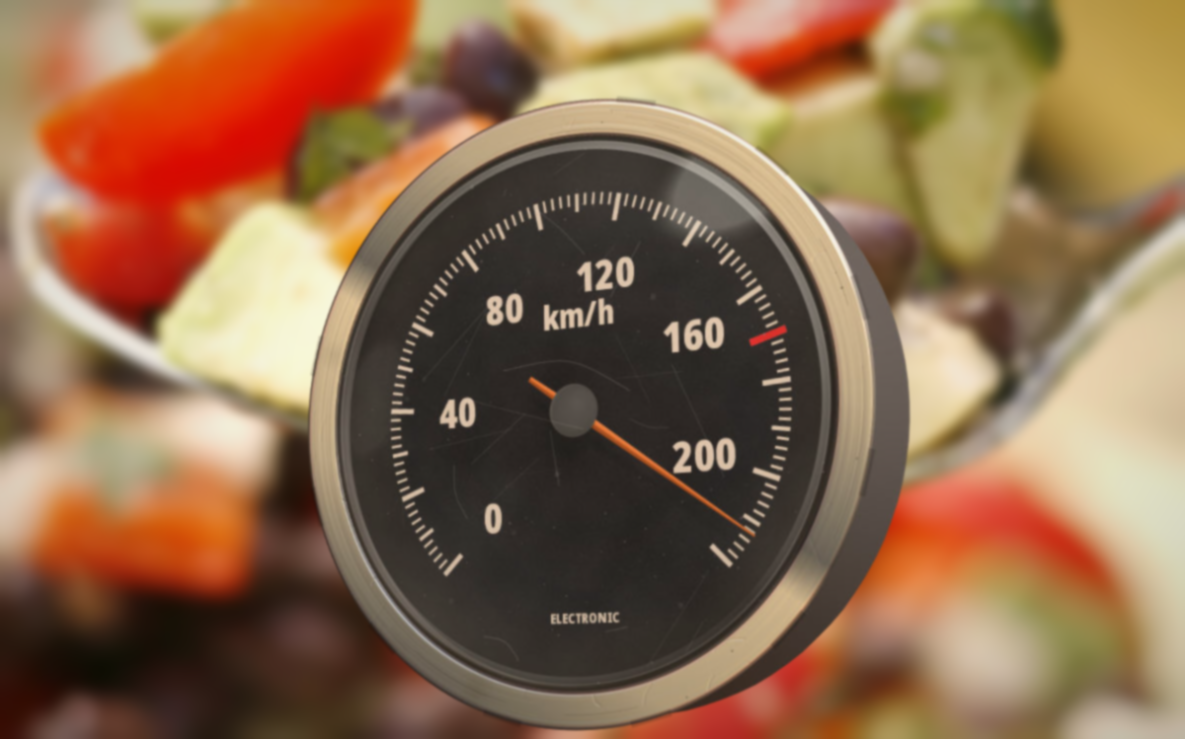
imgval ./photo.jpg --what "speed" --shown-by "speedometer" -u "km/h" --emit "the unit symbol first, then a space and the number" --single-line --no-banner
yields km/h 212
